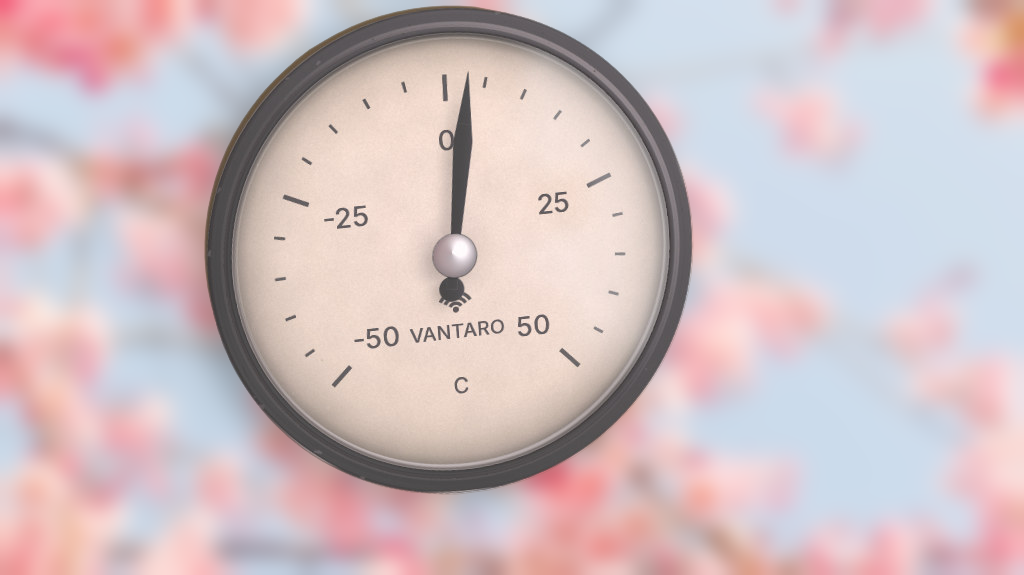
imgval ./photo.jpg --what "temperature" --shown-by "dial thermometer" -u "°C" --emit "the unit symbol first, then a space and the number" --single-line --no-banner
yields °C 2.5
